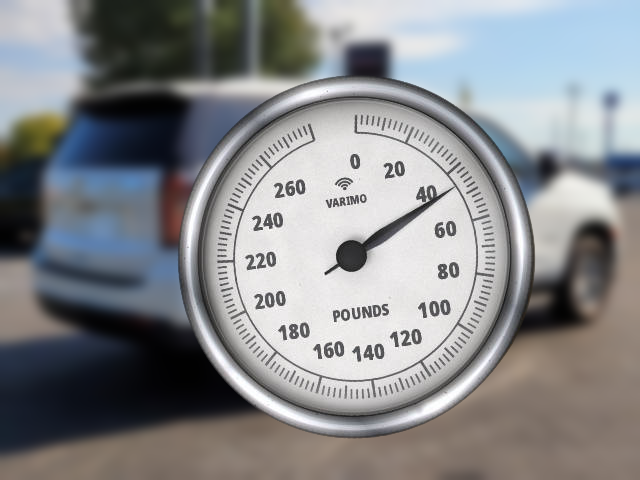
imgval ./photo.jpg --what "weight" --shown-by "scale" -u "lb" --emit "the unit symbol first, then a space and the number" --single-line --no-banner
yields lb 46
